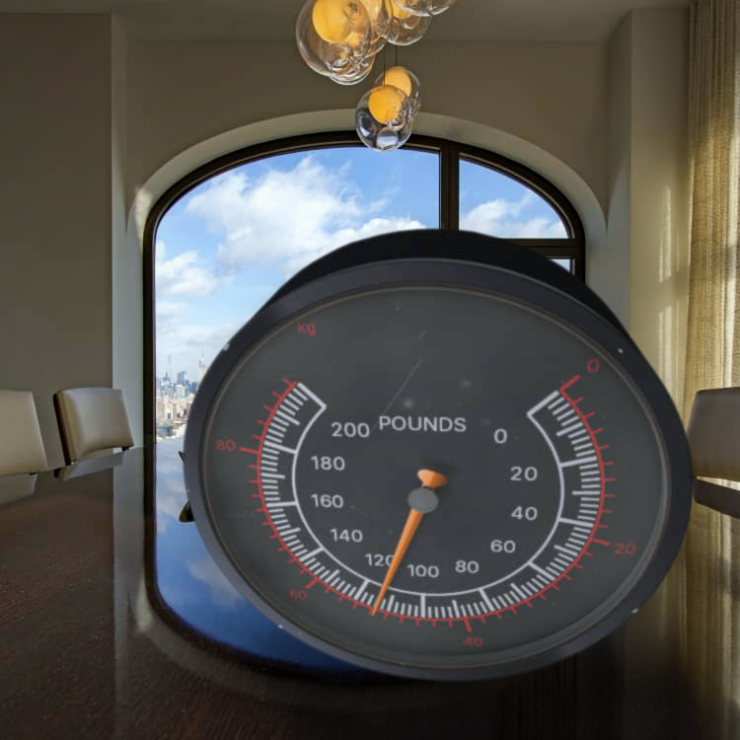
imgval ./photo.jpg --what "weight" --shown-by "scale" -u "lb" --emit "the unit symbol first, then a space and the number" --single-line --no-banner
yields lb 114
